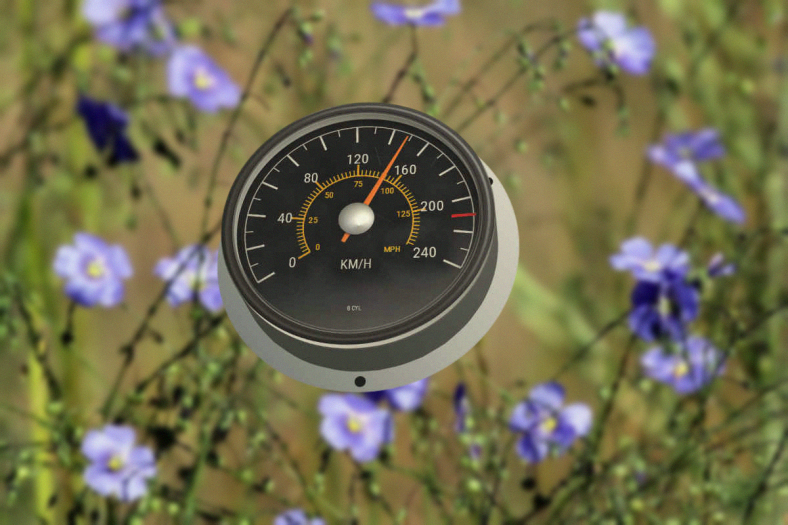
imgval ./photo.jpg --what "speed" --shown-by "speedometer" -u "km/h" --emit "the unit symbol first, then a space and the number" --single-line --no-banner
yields km/h 150
